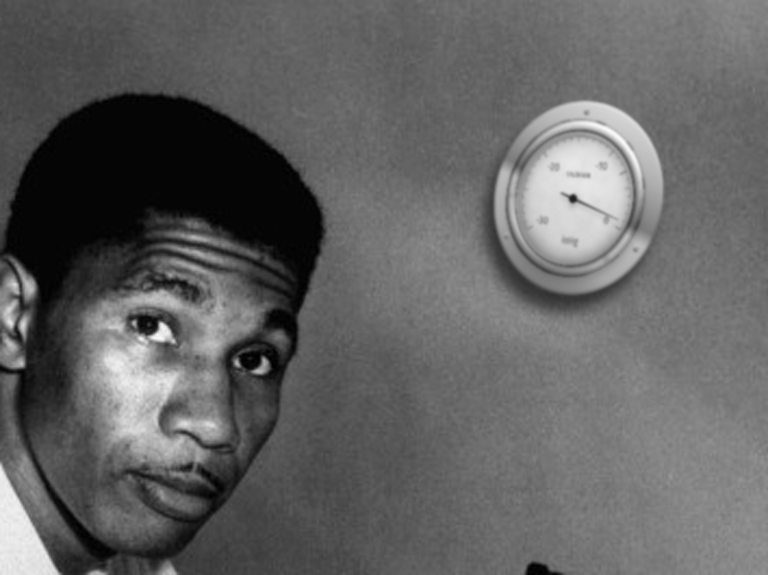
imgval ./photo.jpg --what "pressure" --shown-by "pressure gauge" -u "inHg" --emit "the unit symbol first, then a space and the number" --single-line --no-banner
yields inHg -1
